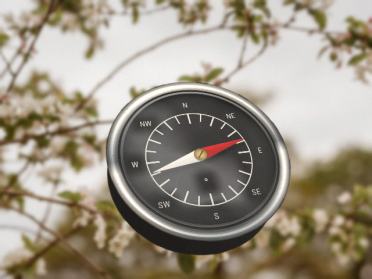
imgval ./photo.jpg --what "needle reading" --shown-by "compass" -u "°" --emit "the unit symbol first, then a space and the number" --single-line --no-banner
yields ° 75
